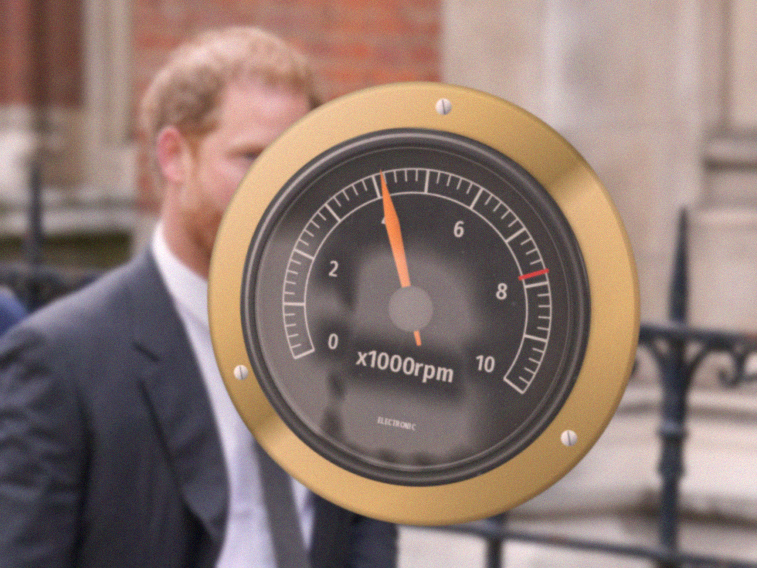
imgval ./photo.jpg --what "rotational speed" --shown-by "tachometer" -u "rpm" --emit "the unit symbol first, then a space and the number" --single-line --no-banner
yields rpm 4200
